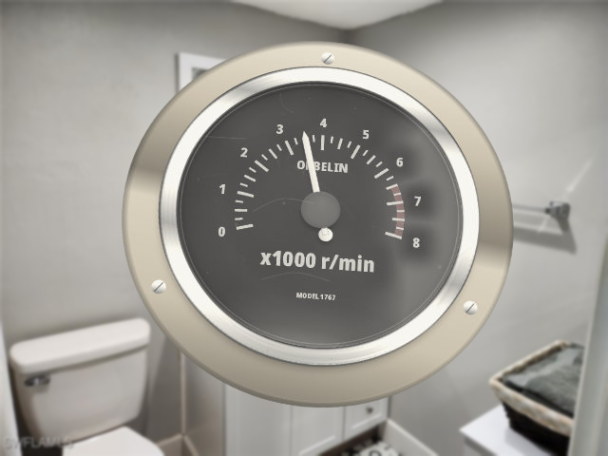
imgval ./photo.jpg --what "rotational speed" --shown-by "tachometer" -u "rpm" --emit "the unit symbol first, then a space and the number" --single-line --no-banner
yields rpm 3500
